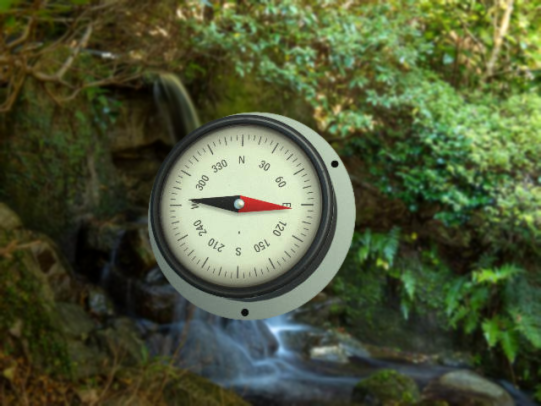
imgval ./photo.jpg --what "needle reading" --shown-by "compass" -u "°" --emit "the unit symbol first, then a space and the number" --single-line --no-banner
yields ° 95
